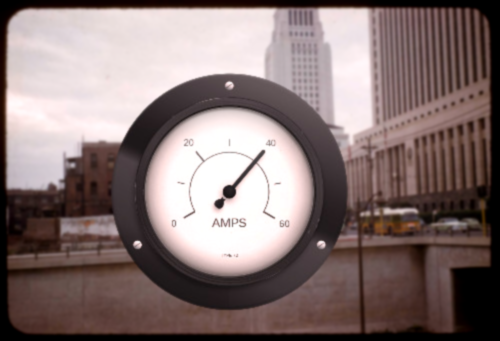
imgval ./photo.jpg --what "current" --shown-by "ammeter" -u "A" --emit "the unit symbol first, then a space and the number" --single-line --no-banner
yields A 40
